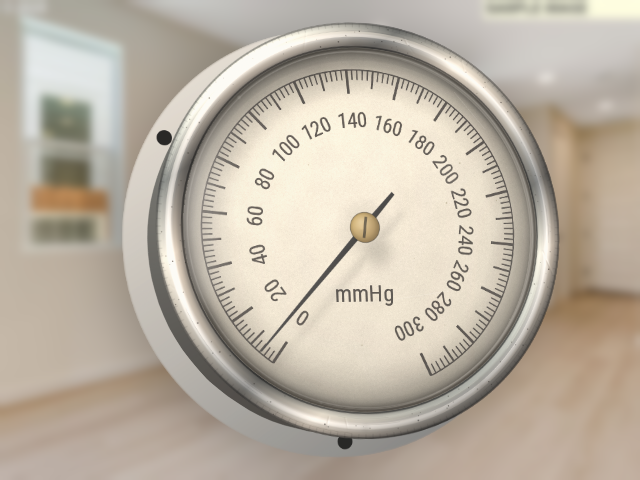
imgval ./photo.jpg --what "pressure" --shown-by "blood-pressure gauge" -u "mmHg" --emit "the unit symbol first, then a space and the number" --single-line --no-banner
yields mmHg 6
